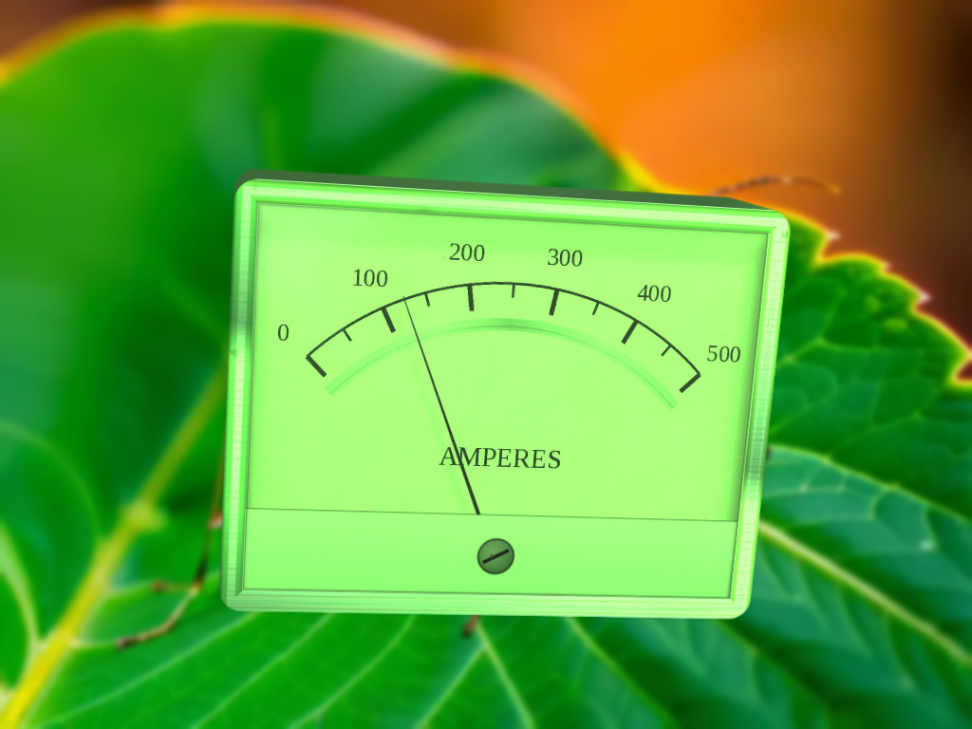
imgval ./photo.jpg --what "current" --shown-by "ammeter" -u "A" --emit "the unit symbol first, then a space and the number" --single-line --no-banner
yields A 125
